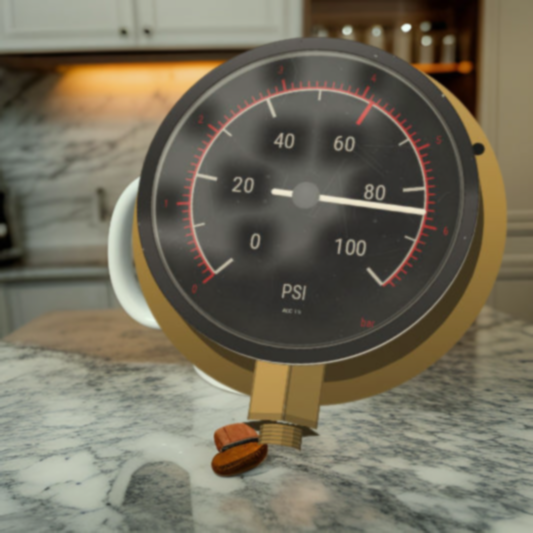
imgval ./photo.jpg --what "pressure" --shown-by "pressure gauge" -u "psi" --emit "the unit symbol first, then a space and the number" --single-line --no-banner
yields psi 85
